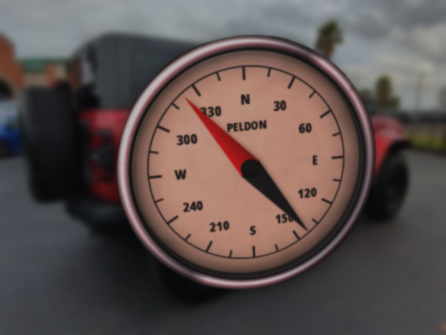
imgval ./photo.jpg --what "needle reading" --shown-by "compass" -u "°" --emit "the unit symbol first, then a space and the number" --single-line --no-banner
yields ° 322.5
